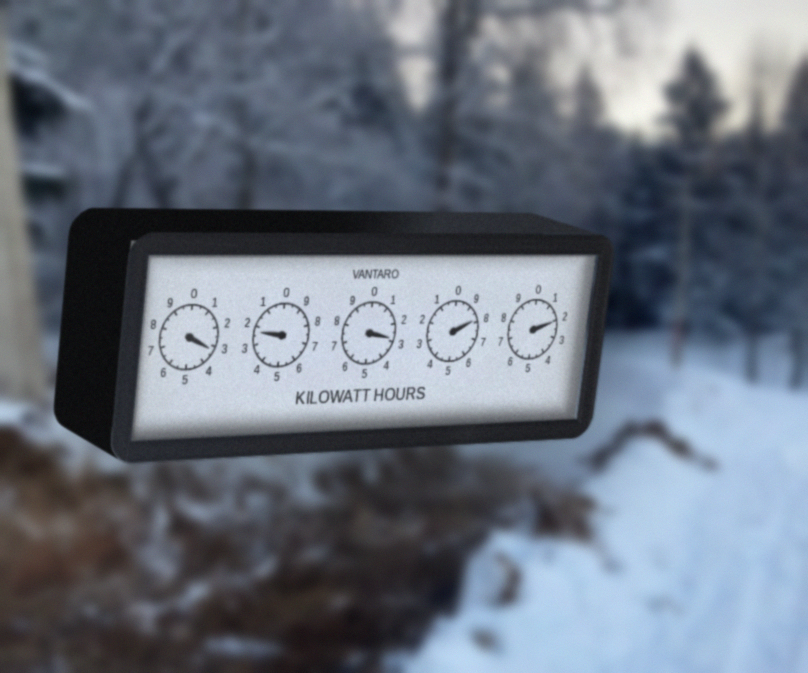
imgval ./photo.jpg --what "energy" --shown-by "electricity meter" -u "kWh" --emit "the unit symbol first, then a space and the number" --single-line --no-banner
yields kWh 32282
